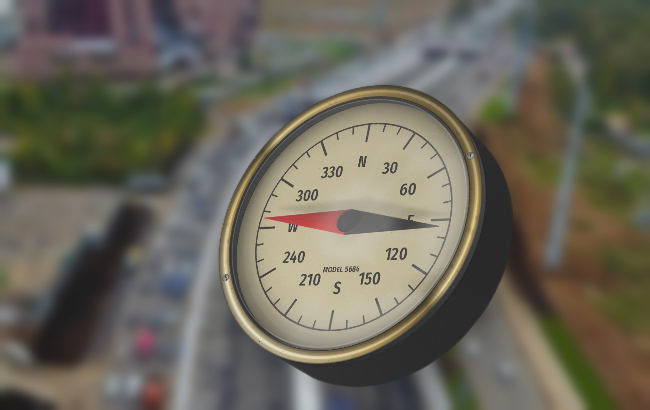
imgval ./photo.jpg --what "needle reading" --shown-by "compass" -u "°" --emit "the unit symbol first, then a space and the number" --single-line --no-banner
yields ° 275
